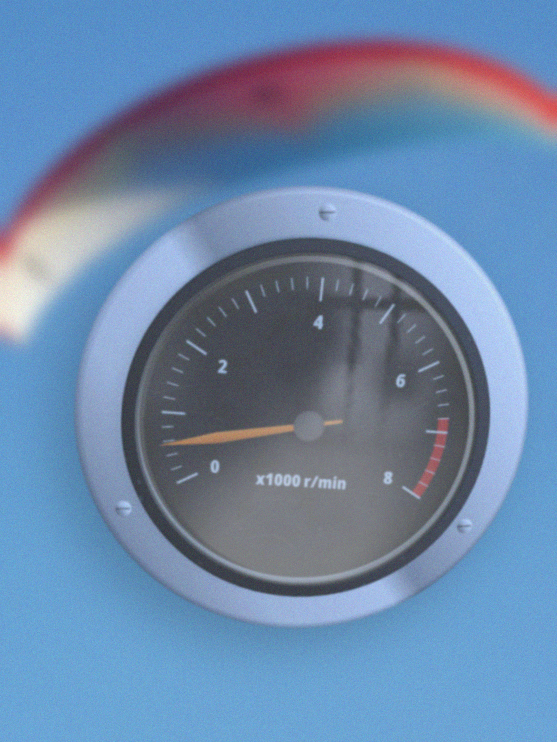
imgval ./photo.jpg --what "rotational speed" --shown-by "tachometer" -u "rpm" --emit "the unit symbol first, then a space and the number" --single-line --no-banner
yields rpm 600
